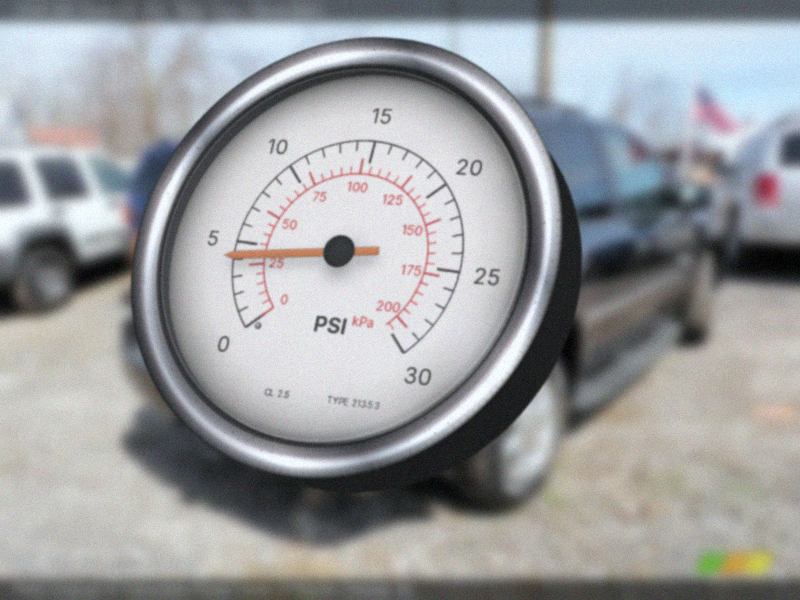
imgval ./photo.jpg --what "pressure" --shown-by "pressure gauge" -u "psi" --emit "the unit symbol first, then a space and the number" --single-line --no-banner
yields psi 4
